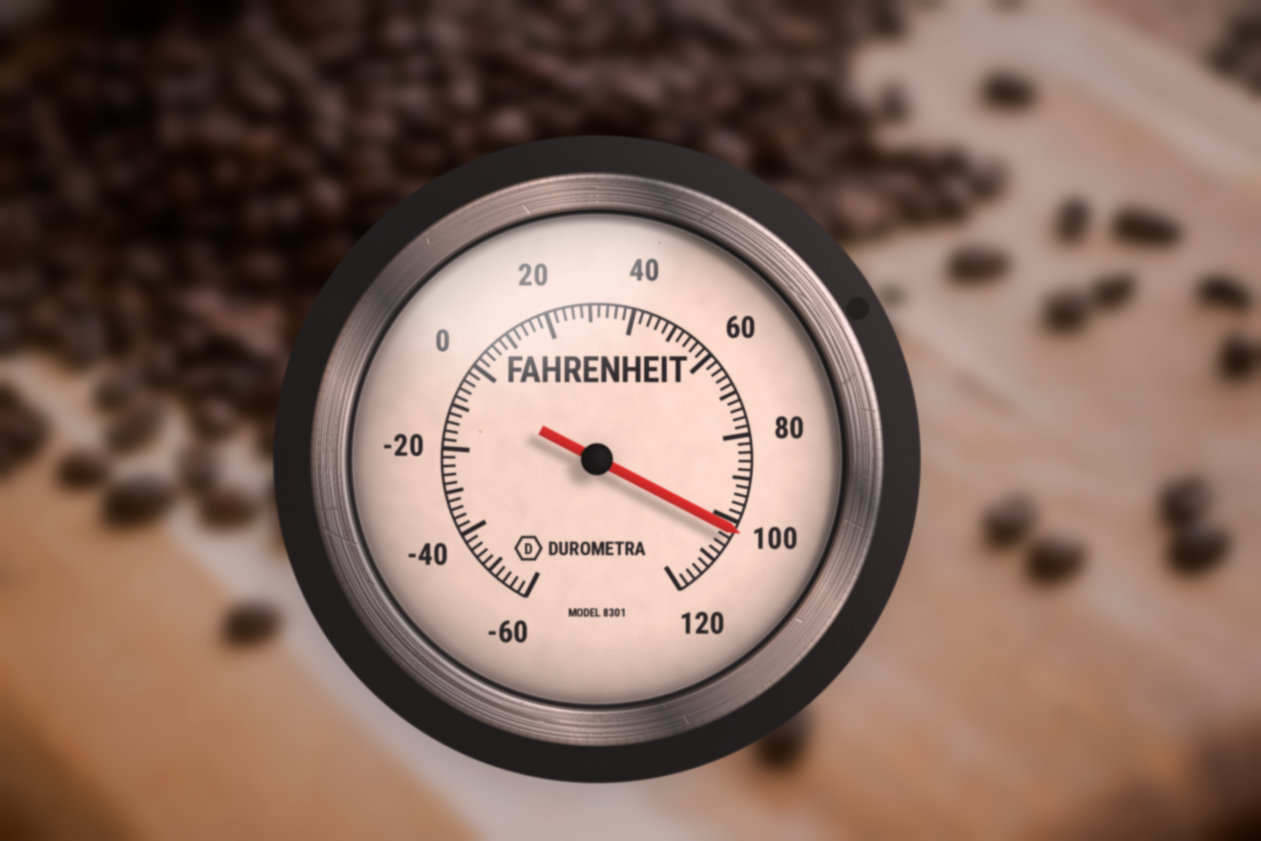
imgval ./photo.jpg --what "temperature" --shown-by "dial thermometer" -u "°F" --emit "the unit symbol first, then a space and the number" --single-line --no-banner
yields °F 102
